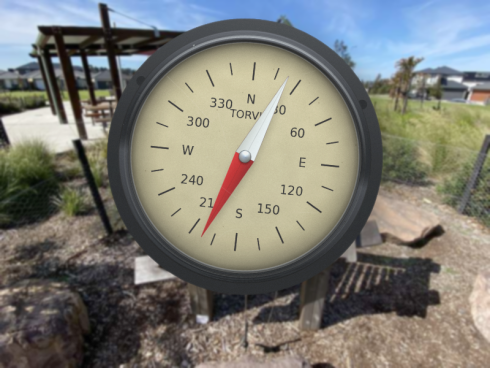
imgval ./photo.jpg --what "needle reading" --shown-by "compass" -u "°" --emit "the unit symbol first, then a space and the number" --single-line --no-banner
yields ° 202.5
